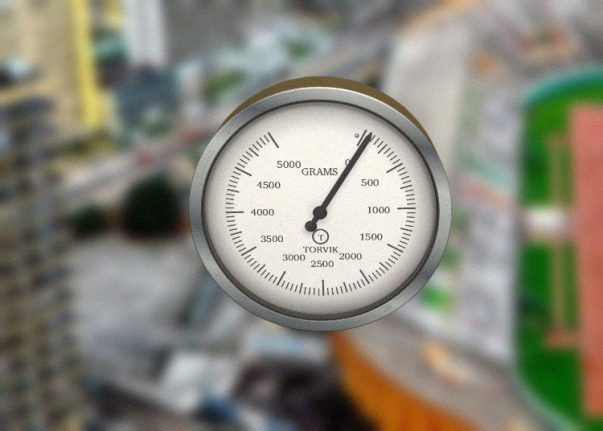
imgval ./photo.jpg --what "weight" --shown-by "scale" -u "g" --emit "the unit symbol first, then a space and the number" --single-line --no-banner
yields g 50
